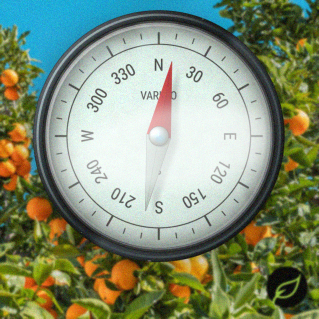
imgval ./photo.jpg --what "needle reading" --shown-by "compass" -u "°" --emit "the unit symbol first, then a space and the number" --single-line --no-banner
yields ° 10
